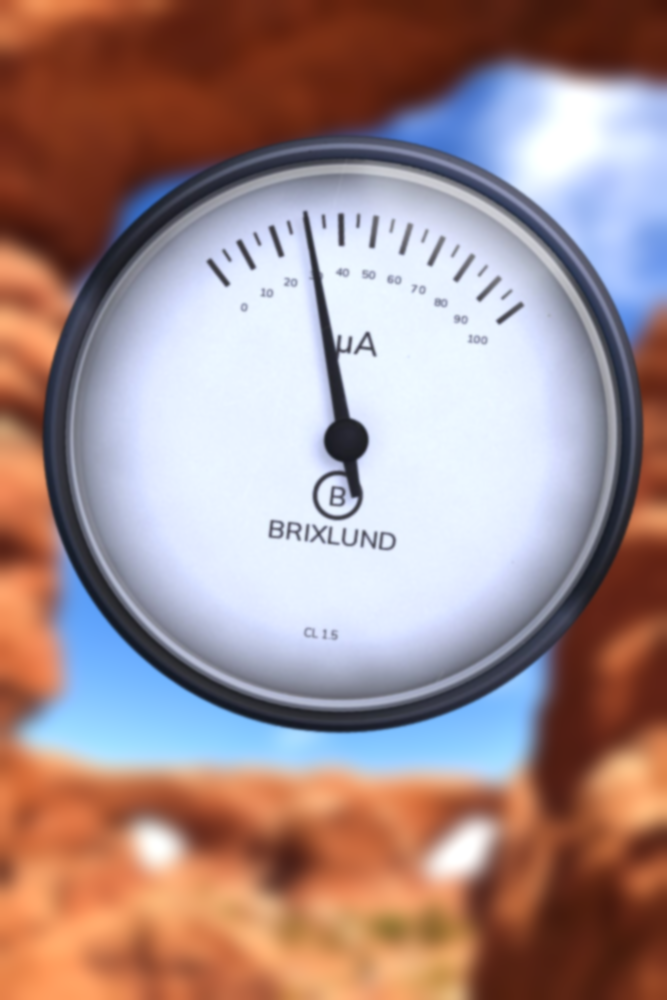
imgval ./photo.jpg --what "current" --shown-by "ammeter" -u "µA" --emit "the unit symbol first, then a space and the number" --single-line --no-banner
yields µA 30
